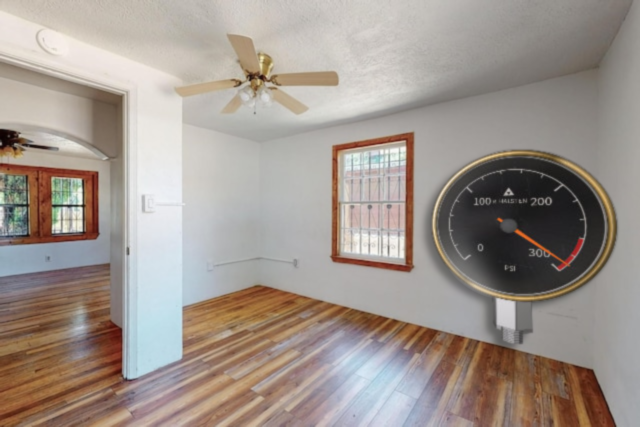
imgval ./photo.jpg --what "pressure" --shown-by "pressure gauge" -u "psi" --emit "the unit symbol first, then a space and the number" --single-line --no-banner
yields psi 290
